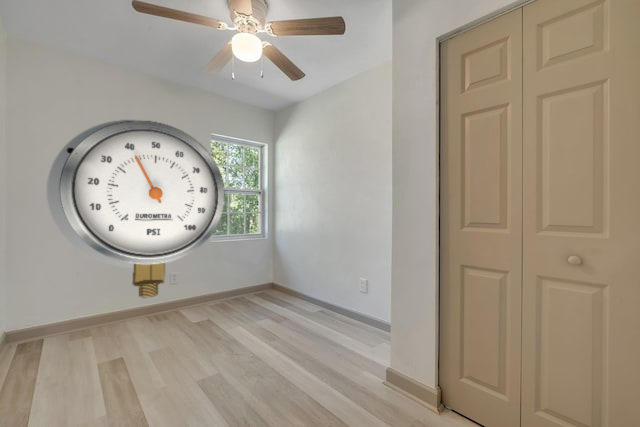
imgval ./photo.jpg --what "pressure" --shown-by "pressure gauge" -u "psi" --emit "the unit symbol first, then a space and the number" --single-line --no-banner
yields psi 40
